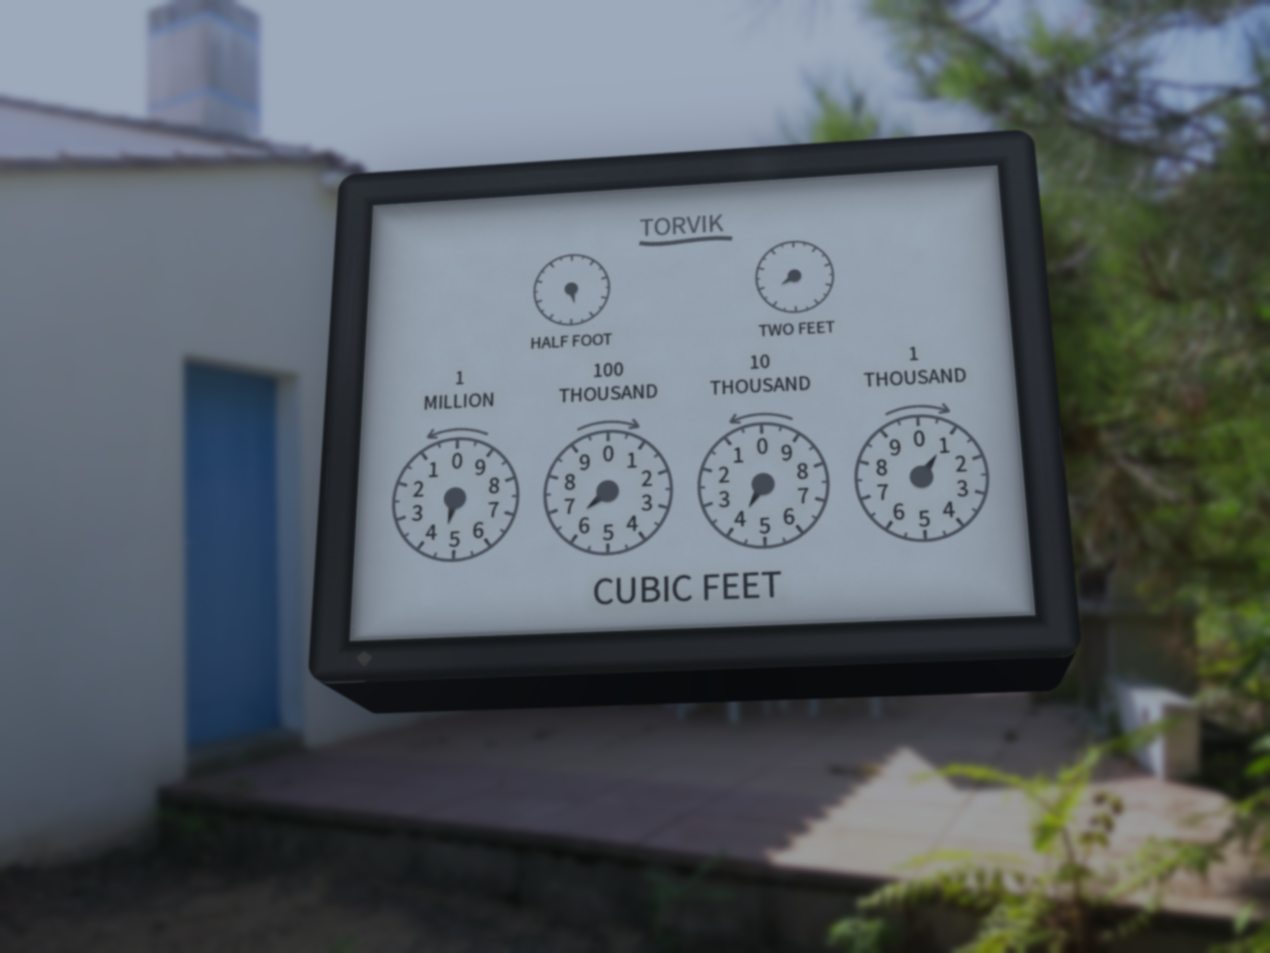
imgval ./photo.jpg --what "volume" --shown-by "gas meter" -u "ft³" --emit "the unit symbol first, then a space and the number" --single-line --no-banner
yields ft³ 464100
